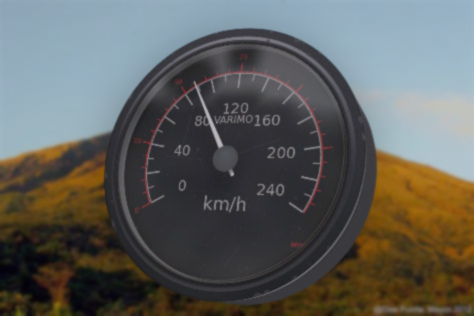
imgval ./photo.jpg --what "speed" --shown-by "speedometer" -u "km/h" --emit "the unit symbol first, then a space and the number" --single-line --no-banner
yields km/h 90
